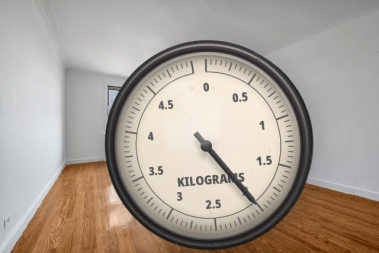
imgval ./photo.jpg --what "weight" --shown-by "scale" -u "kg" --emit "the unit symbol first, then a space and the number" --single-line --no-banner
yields kg 2
